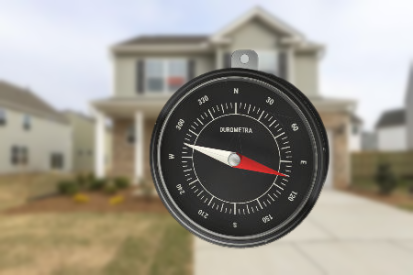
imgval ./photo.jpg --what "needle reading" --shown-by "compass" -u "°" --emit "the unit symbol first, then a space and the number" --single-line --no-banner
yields ° 105
